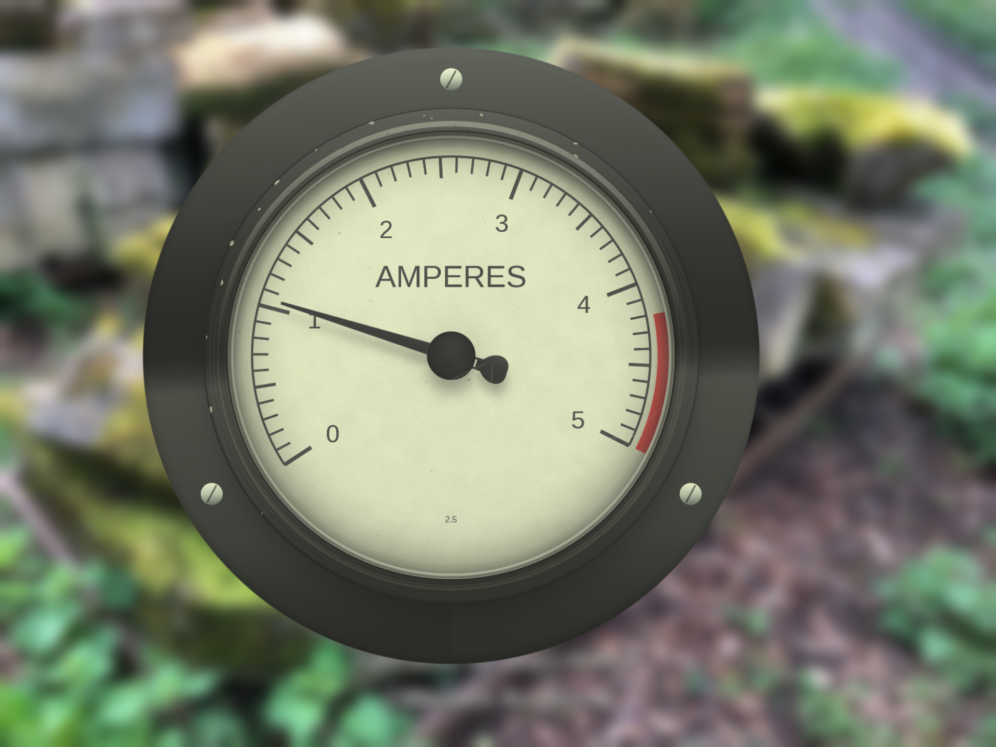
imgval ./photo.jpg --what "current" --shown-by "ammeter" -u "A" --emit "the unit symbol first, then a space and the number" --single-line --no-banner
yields A 1.05
